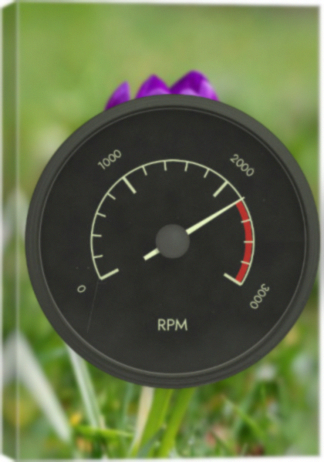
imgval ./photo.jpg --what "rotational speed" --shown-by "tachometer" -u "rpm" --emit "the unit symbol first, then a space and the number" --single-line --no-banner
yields rpm 2200
